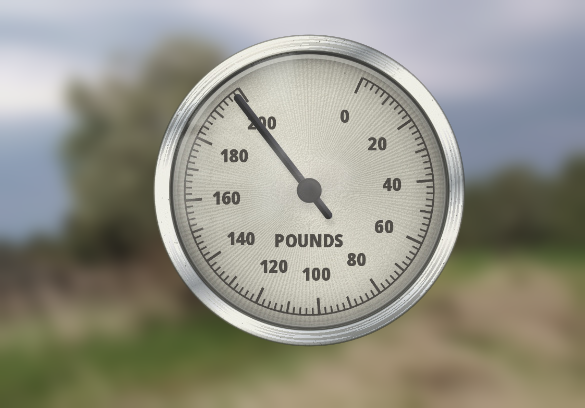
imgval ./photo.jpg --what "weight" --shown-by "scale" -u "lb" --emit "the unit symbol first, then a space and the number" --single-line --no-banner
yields lb 198
